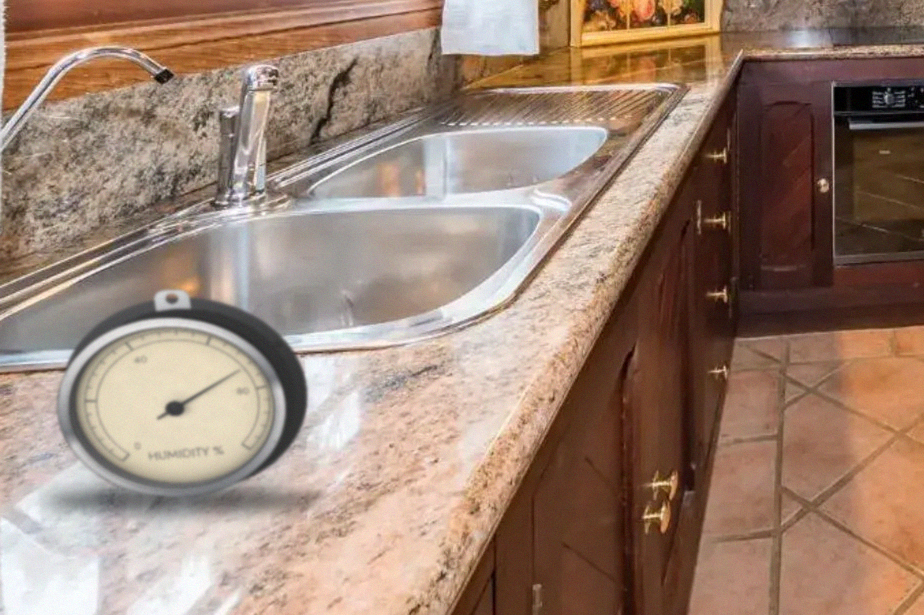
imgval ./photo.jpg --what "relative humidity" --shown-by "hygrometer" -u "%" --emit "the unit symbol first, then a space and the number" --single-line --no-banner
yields % 72
